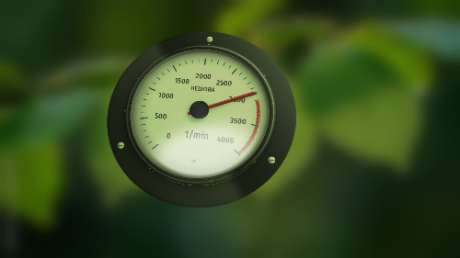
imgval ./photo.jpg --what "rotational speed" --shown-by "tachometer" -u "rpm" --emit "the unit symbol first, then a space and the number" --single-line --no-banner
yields rpm 3000
